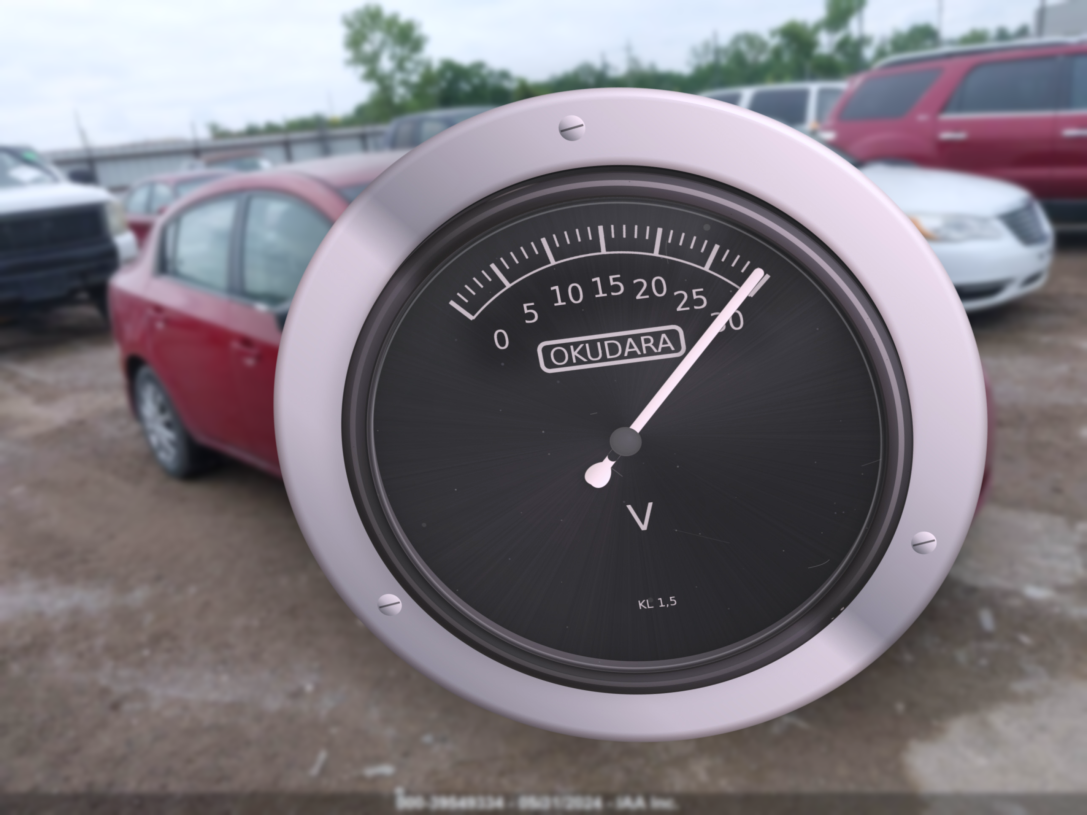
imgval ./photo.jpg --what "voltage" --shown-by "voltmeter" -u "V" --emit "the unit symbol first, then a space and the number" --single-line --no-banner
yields V 29
